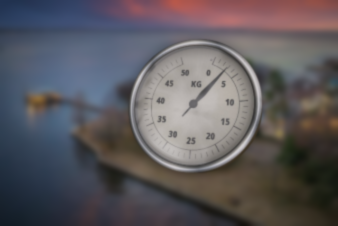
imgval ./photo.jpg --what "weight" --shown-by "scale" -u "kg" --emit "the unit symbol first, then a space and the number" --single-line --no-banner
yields kg 3
